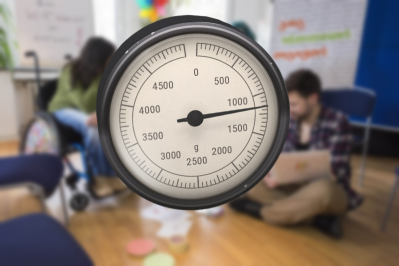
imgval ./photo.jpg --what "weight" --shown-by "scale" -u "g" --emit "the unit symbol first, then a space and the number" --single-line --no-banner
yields g 1150
